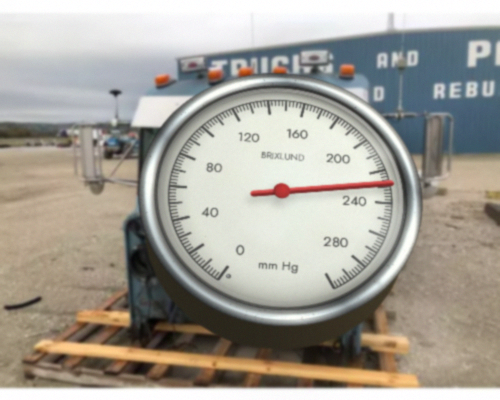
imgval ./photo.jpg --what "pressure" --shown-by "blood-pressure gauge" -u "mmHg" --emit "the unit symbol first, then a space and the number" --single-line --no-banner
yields mmHg 230
